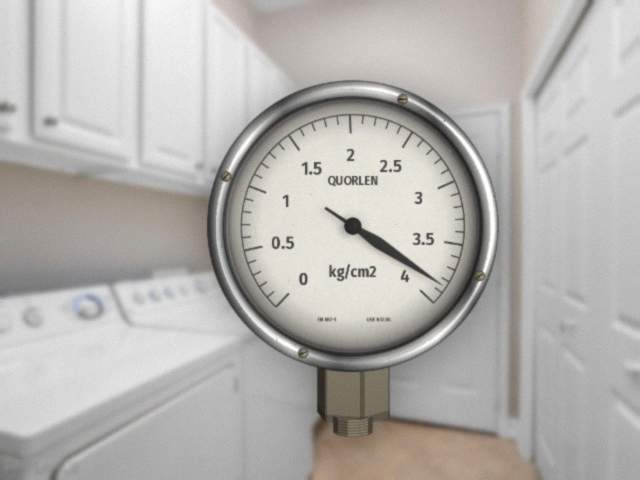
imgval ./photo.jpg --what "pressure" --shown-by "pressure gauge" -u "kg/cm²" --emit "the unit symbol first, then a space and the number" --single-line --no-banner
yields kg/cm² 3.85
